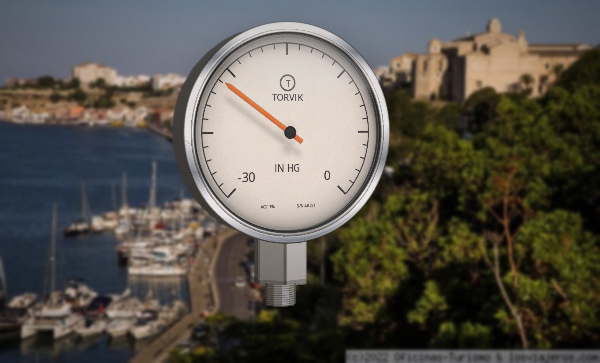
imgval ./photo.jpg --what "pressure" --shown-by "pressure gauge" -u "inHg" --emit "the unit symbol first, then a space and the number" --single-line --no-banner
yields inHg -21
